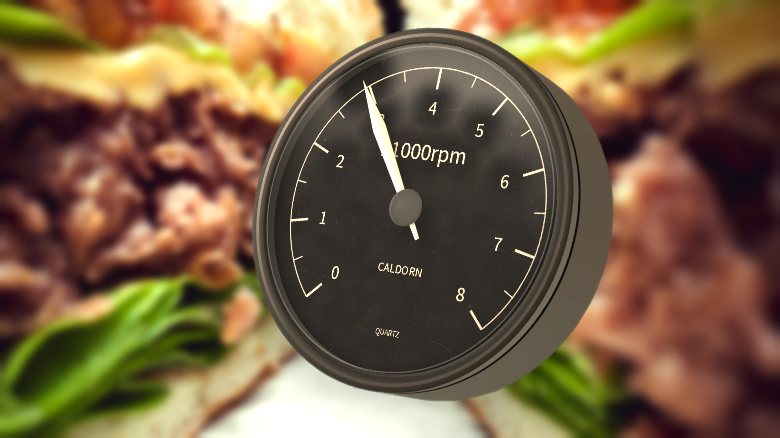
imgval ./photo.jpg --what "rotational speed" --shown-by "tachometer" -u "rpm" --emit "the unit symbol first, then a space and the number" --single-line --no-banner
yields rpm 3000
